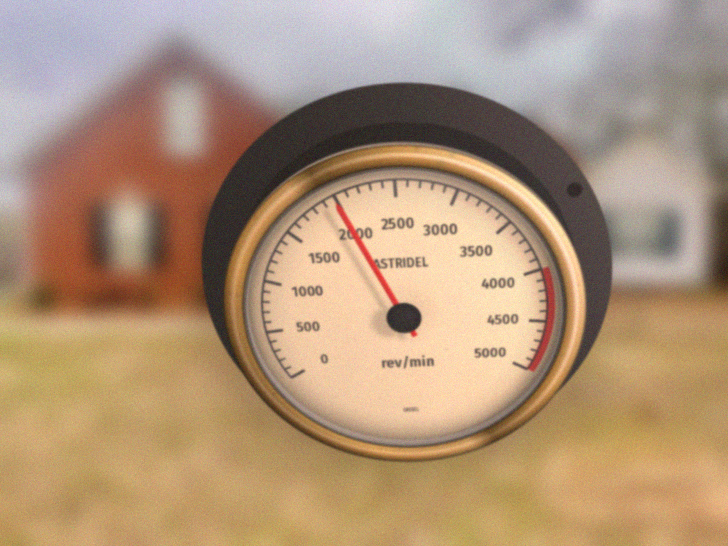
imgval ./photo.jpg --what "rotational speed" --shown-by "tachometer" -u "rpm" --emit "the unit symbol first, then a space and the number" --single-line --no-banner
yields rpm 2000
